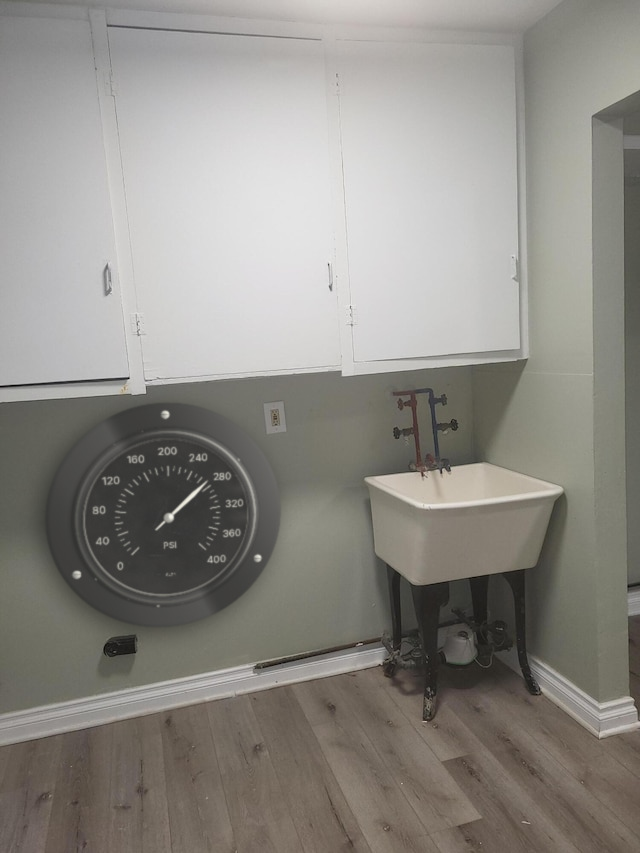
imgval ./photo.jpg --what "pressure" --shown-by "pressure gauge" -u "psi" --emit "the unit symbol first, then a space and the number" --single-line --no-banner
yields psi 270
